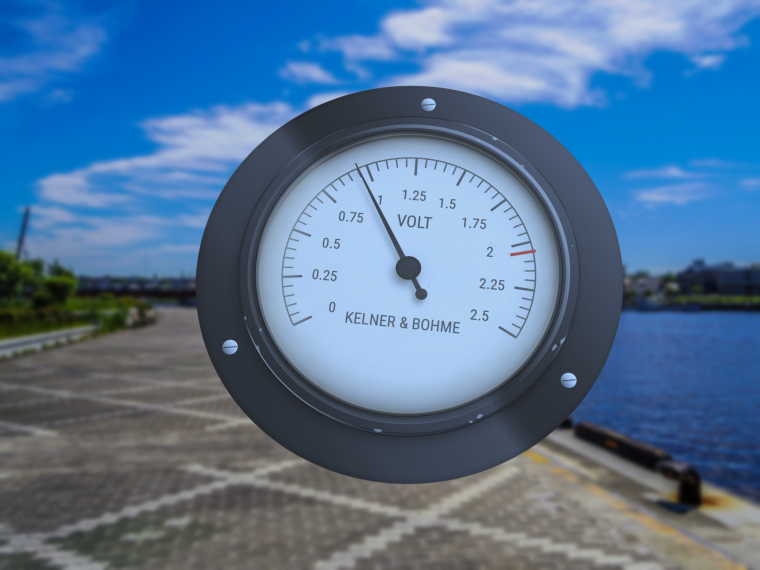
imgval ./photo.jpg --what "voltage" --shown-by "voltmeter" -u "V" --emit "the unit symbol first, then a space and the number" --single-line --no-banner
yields V 0.95
